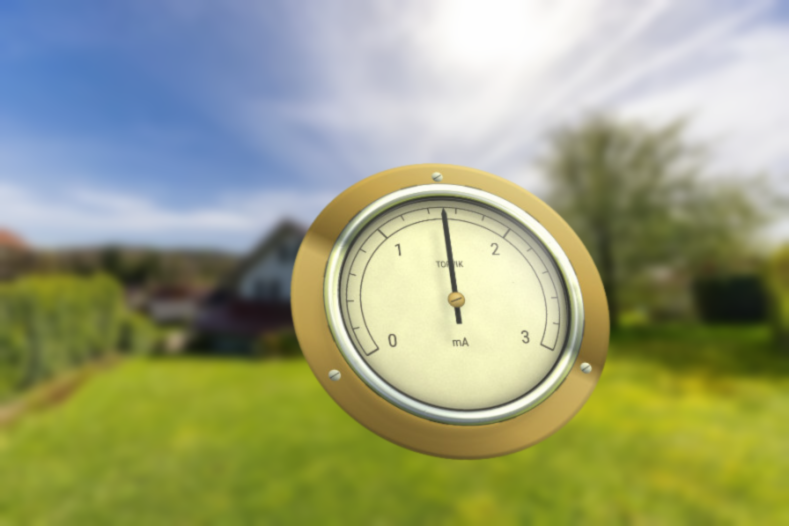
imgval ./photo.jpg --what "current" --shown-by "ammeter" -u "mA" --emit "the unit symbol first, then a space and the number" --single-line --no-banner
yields mA 1.5
